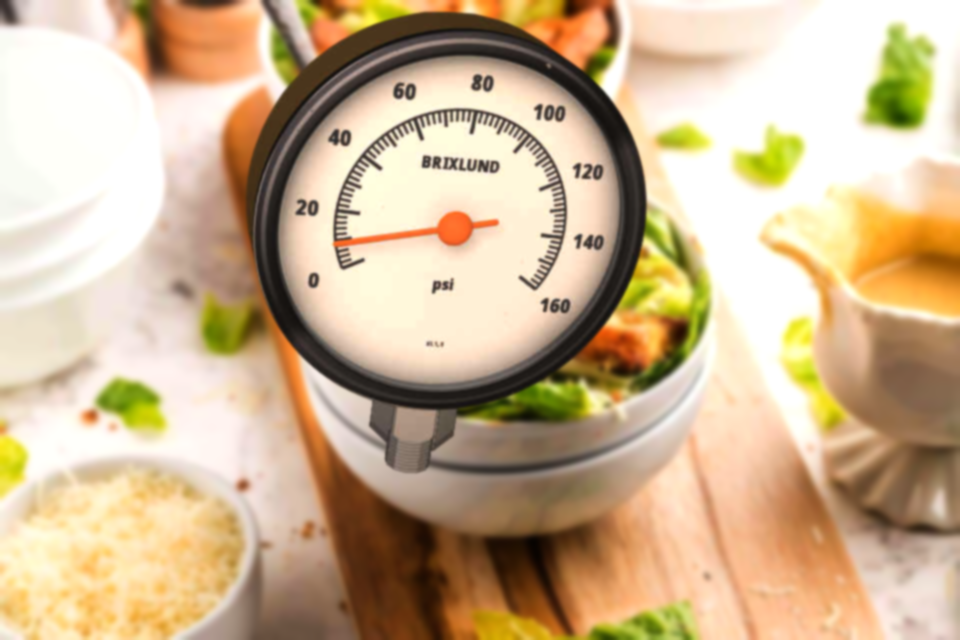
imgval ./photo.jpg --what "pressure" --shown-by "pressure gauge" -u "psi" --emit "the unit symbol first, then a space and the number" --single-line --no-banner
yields psi 10
